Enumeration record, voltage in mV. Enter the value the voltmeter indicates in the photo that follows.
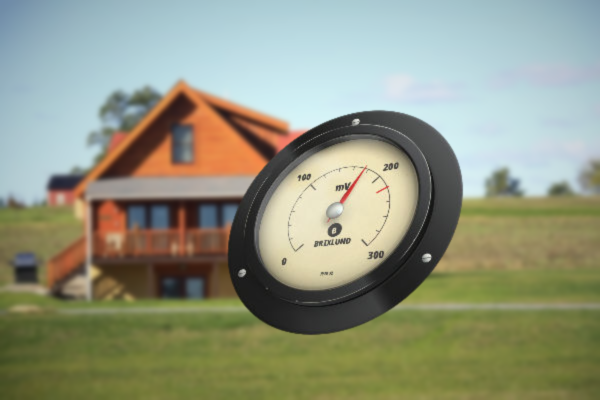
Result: 180 mV
